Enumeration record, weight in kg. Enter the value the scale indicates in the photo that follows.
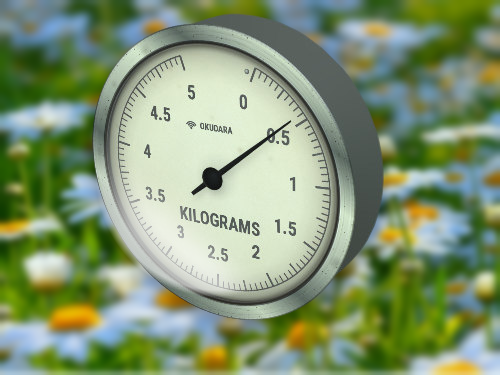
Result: 0.45 kg
